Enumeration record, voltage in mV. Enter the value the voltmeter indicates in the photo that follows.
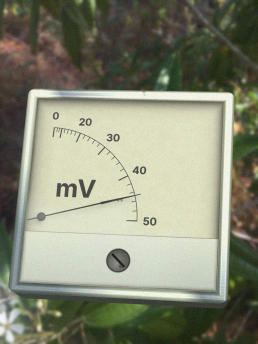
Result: 45 mV
